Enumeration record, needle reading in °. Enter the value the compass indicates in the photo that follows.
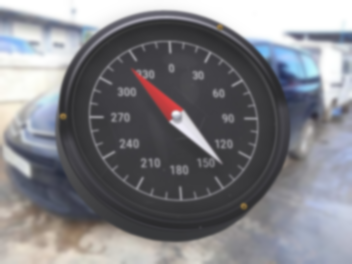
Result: 320 °
